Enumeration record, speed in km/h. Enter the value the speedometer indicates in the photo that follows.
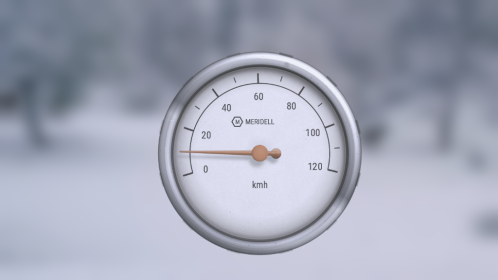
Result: 10 km/h
